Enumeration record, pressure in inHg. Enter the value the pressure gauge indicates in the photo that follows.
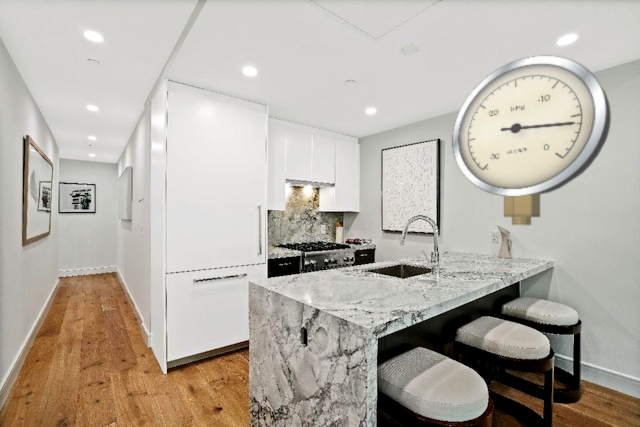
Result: -4 inHg
